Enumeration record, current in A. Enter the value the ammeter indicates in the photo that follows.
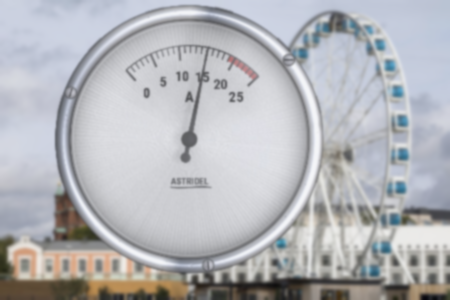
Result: 15 A
